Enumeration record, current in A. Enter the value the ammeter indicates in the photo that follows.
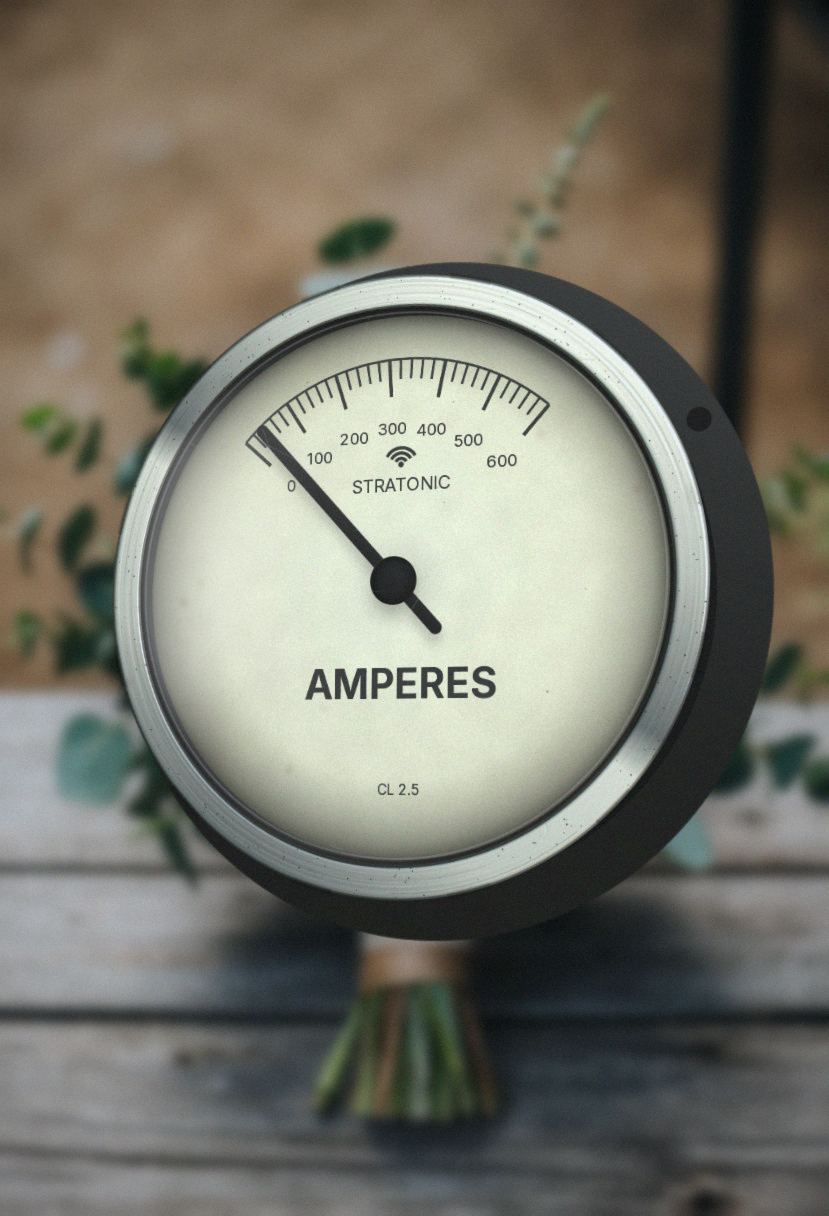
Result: 40 A
